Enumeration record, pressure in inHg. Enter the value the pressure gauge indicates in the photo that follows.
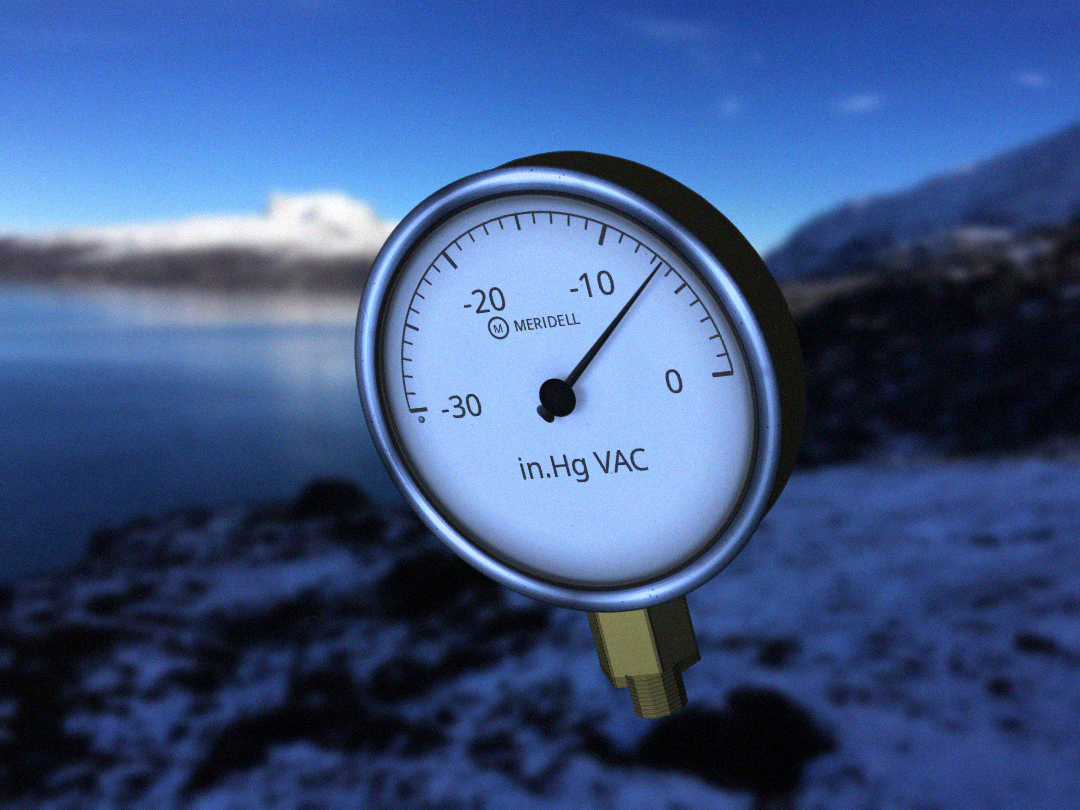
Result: -6.5 inHg
